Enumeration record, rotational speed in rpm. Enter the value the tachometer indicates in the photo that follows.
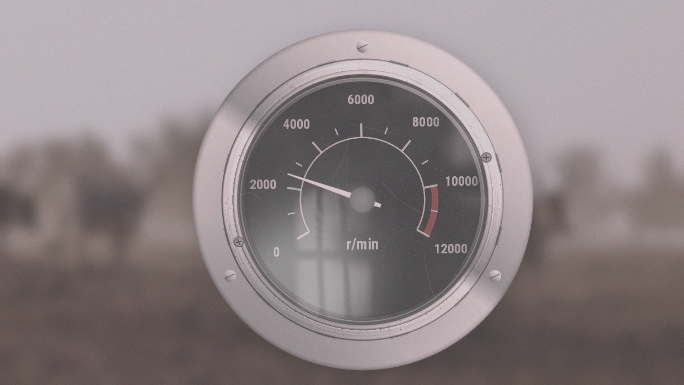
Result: 2500 rpm
